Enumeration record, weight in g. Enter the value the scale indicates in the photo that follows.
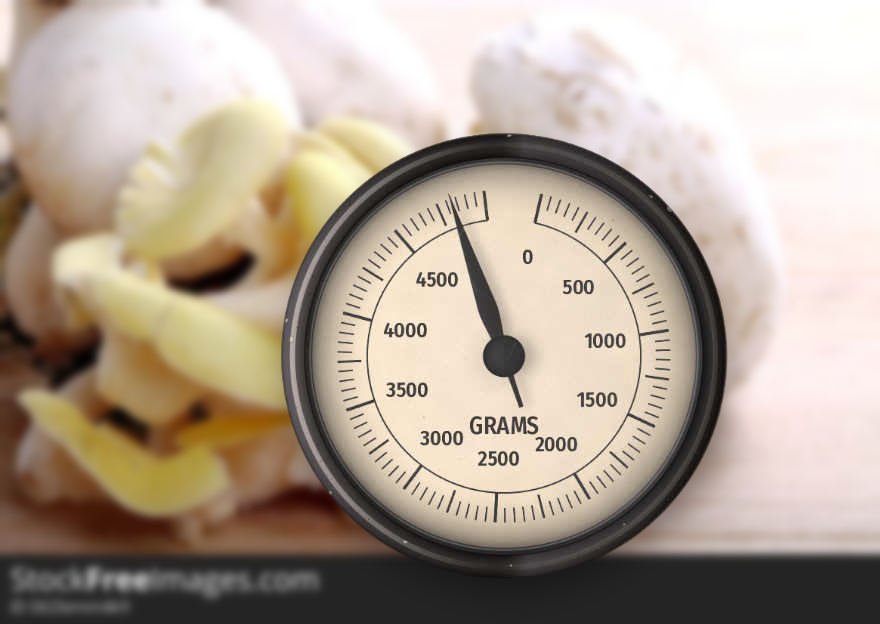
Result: 4825 g
